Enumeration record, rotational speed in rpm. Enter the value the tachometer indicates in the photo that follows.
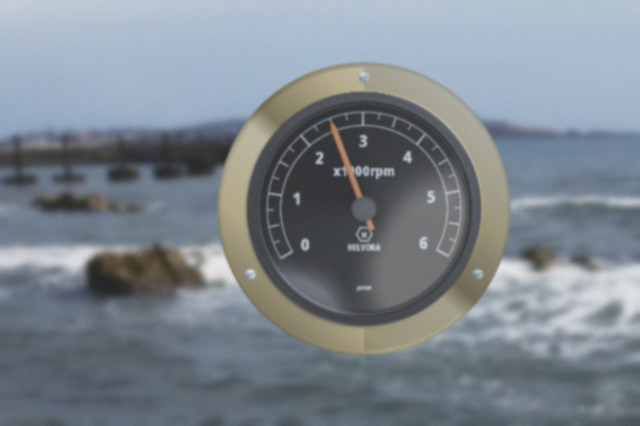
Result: 2500 rpm
